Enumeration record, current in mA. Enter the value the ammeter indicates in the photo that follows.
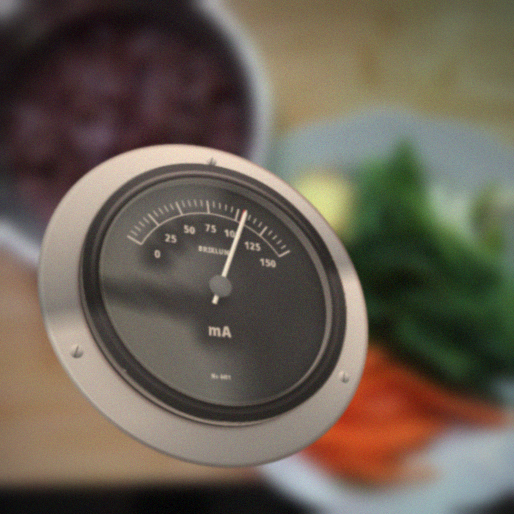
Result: 105 mA
